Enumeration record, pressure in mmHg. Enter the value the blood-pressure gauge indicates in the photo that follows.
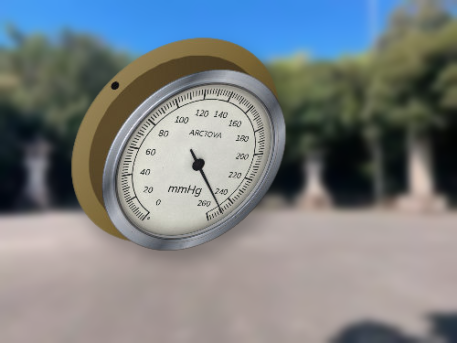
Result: 250 mmHg
